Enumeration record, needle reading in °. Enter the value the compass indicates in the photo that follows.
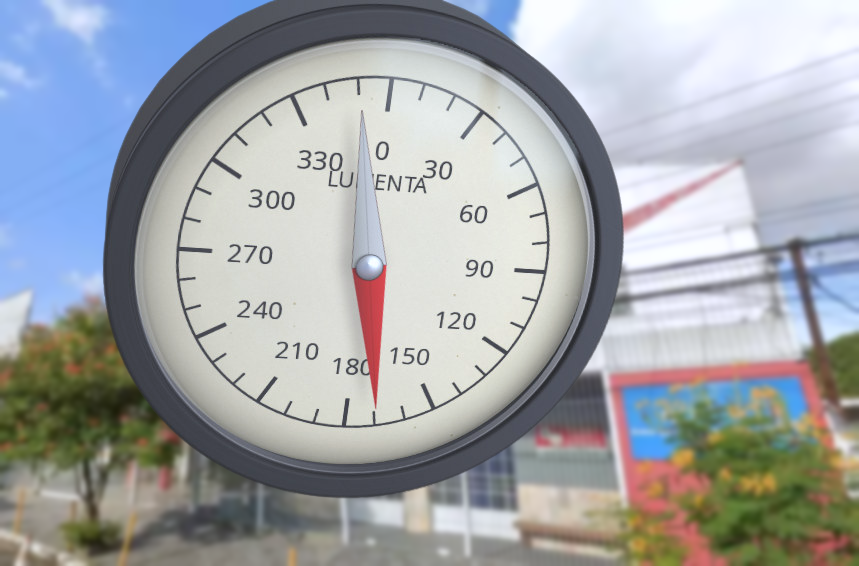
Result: 170 °
